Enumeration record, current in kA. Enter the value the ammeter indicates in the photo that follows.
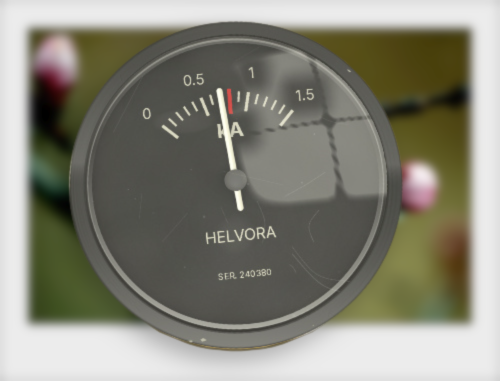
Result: 0.7 kA
